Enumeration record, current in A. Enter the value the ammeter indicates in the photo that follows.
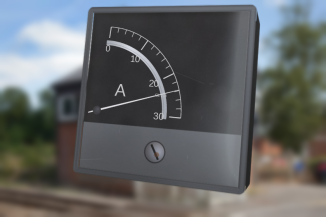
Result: 24 A
